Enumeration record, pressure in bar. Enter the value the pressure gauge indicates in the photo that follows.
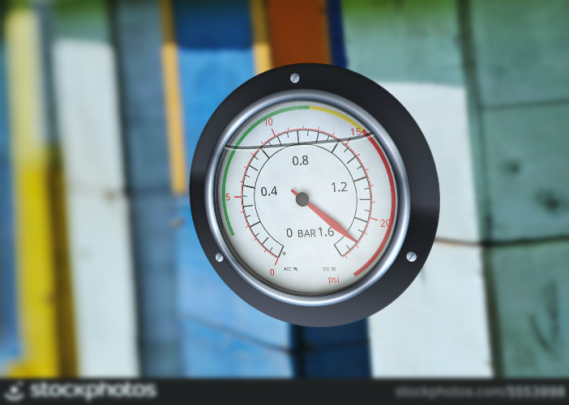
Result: 1.5 bar
